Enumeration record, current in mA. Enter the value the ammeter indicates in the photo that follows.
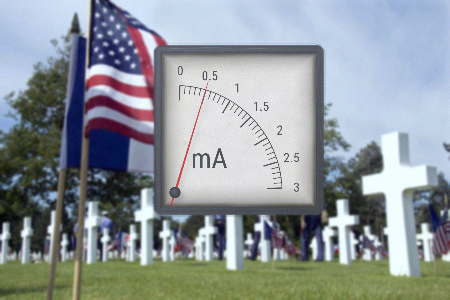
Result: 0.5 mA
